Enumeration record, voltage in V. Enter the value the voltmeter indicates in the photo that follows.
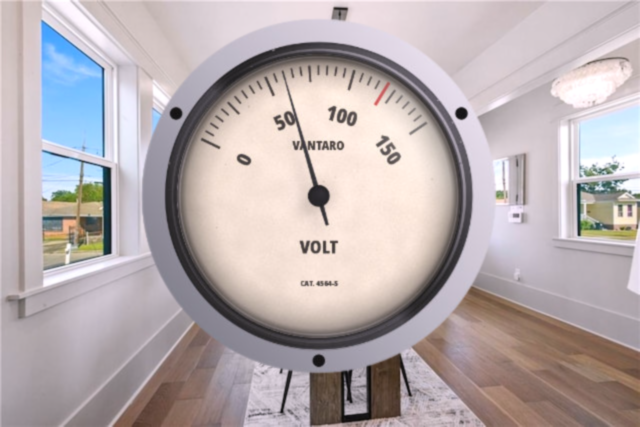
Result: 60 V
